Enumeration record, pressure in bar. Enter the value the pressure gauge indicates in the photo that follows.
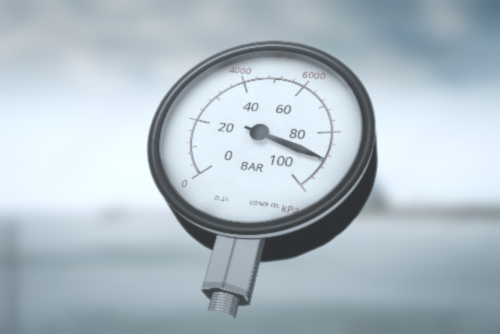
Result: 90 bar
